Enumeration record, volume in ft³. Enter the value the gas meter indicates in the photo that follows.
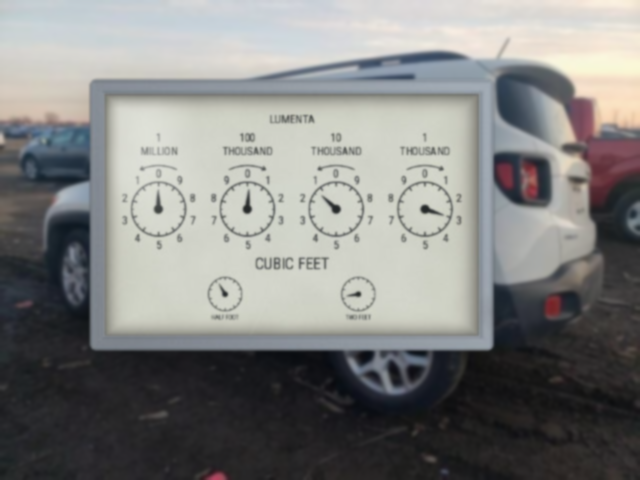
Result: 1300 ft³
